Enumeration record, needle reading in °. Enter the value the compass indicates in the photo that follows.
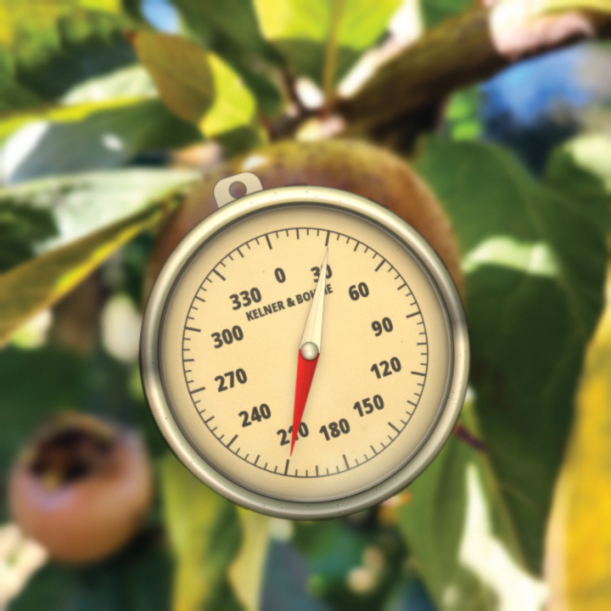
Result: 210 °
